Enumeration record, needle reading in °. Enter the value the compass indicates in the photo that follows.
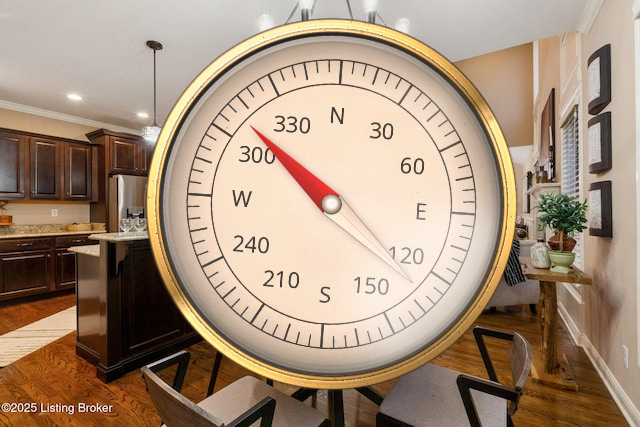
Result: 310 °
